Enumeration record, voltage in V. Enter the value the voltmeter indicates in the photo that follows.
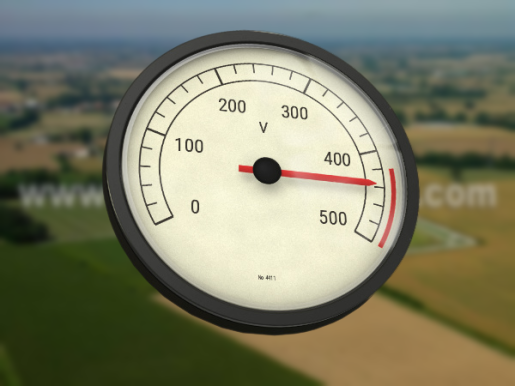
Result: 440 V
